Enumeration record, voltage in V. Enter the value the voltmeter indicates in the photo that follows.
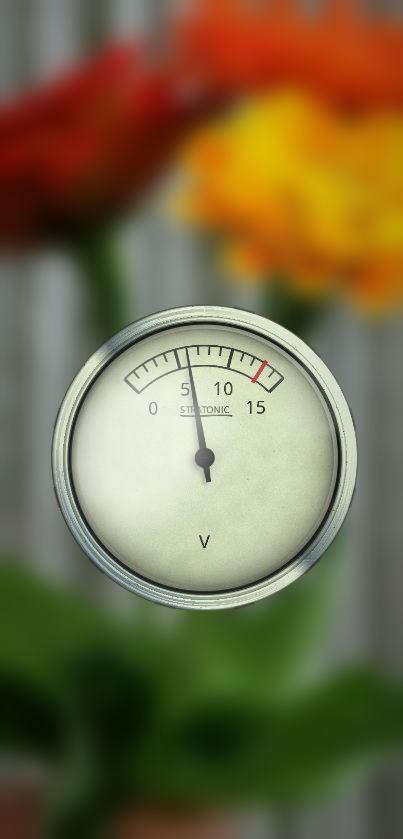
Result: 6 V
